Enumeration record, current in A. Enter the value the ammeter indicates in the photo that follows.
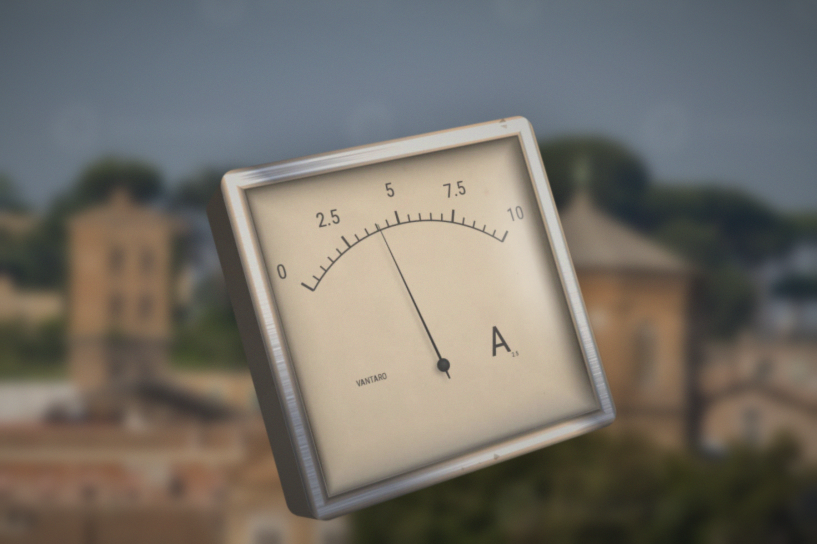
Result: 4 A
